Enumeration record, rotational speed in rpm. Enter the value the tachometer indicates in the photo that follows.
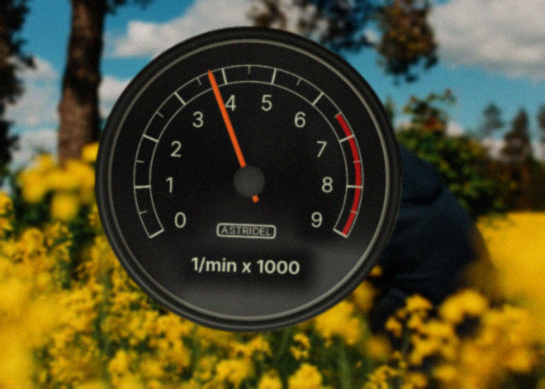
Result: 3750 rpm
